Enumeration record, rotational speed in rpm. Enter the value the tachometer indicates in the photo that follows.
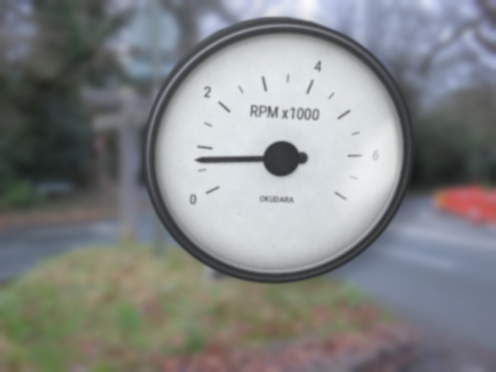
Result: 750 rpm
